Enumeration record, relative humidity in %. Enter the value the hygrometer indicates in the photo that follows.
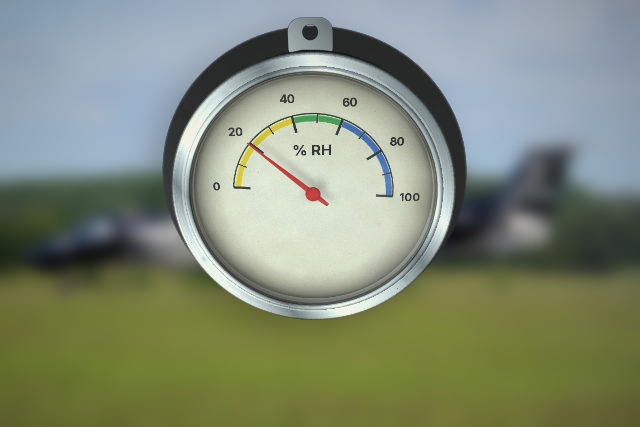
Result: 20 %
